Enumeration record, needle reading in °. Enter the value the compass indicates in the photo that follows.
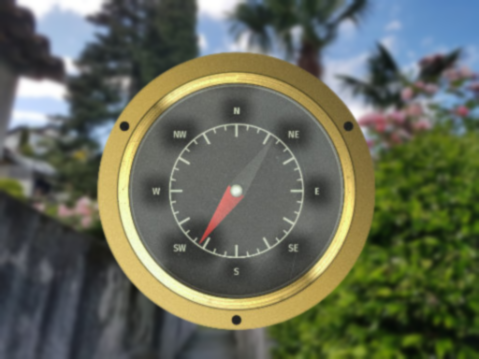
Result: 215 °
